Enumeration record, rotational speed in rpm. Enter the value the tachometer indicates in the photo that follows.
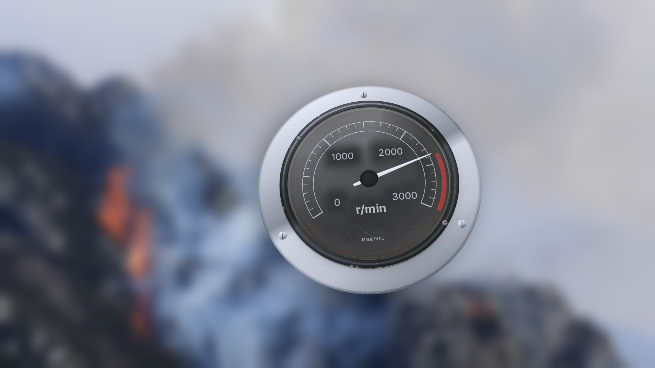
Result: 2400 rpm
